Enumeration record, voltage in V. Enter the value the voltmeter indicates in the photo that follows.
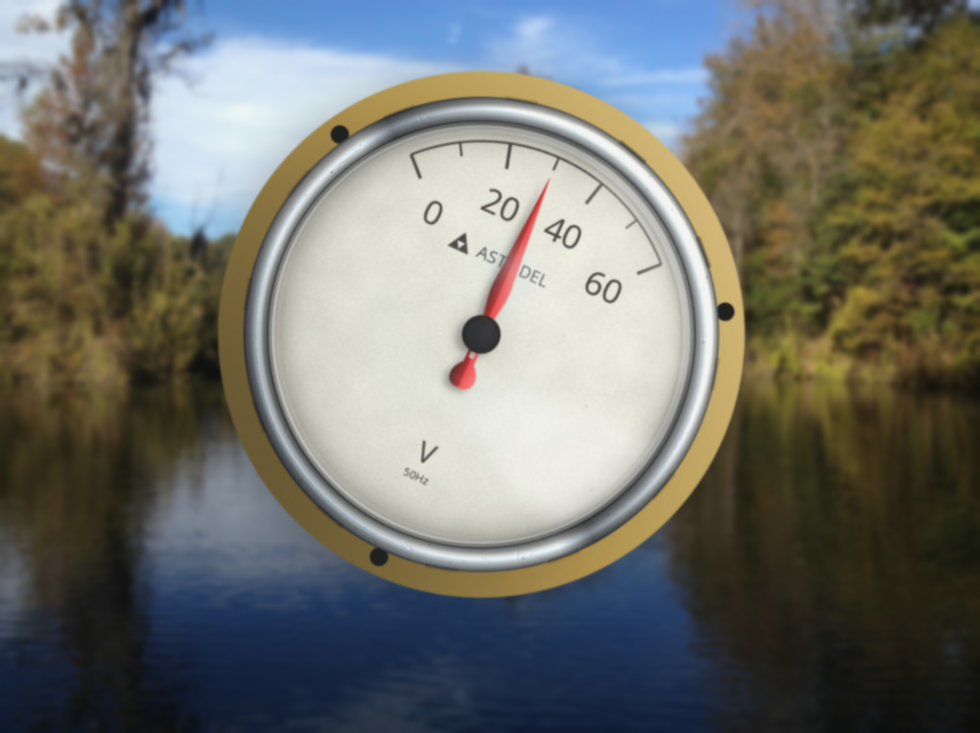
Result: 30 V
